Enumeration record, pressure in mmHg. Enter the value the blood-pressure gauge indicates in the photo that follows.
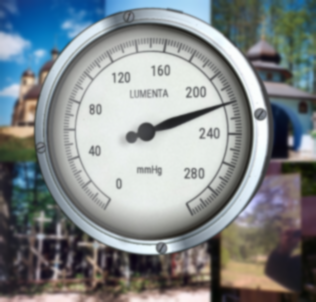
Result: 220 mmHg
